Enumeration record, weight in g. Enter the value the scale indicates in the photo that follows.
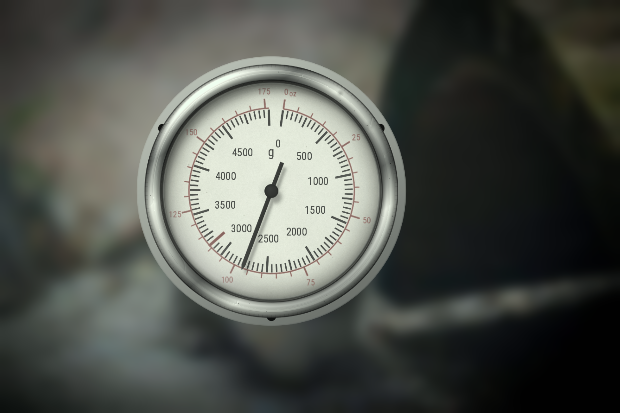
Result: 2750 g
